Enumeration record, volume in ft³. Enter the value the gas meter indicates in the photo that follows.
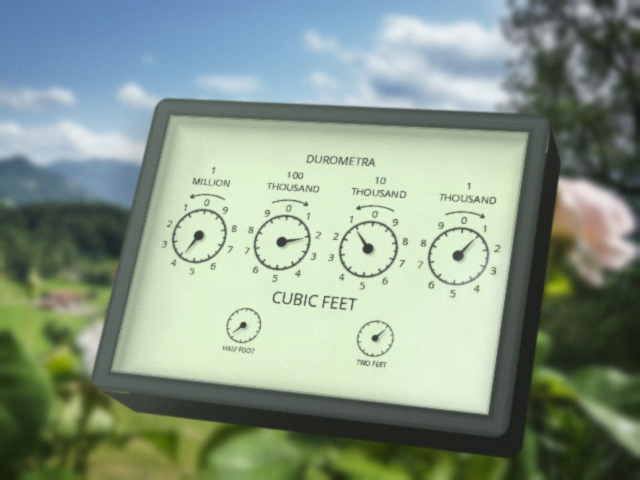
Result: 421100 ft³
